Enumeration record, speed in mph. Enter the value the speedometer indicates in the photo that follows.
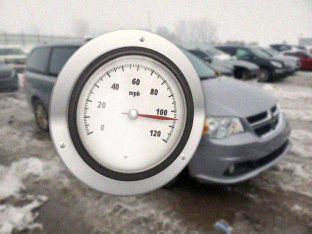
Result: 105 mph
